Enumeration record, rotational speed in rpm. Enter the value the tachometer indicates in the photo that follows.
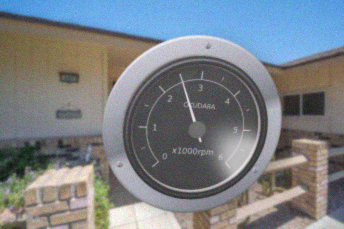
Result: 2500 rpm
